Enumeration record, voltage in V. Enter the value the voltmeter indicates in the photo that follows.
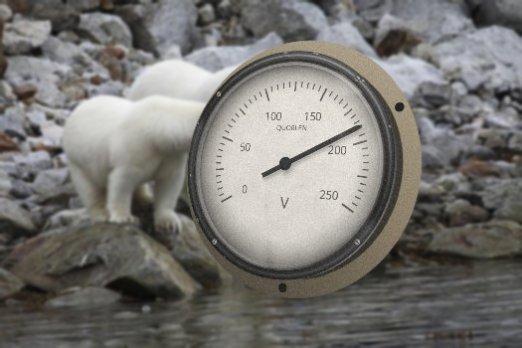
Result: 190 V
